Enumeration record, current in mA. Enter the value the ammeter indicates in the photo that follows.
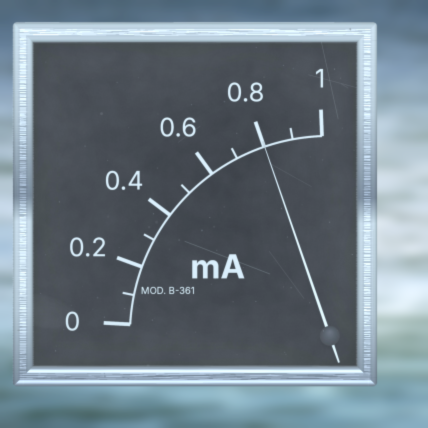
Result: 0.8 mA
